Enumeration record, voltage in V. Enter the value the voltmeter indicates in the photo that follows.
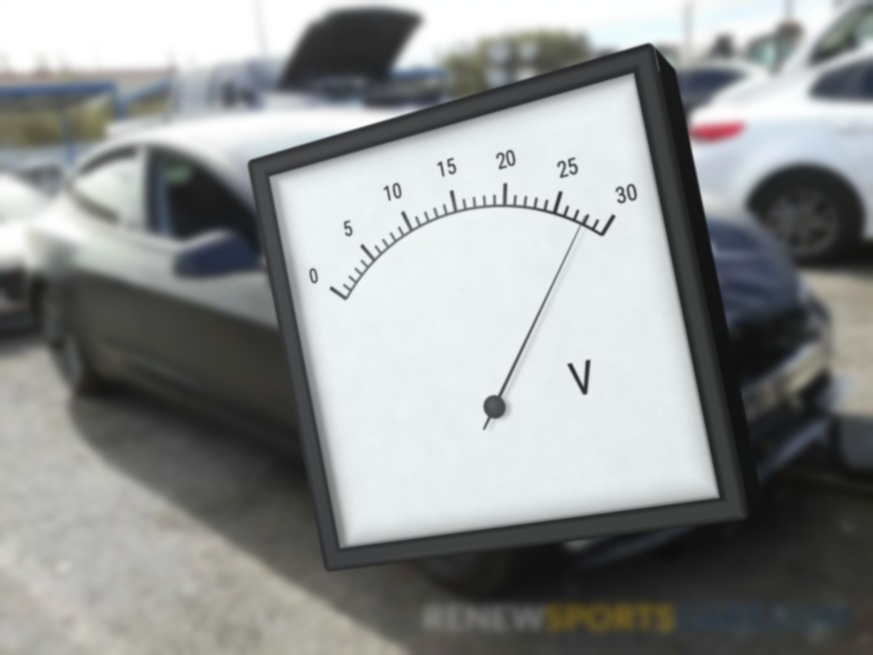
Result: 28 V
